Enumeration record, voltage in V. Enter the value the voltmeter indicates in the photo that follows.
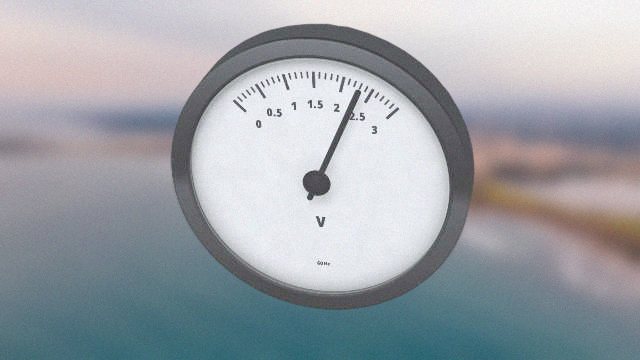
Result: 2.3 V
